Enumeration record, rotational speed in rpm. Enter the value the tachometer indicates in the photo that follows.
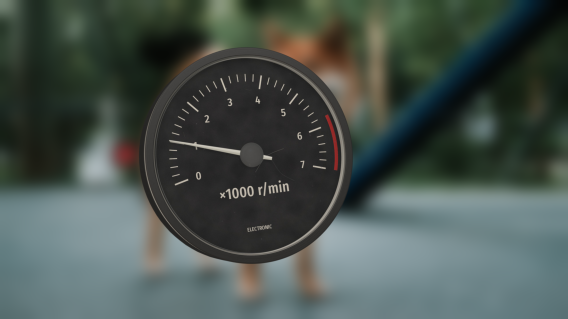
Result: 1000 rpm
